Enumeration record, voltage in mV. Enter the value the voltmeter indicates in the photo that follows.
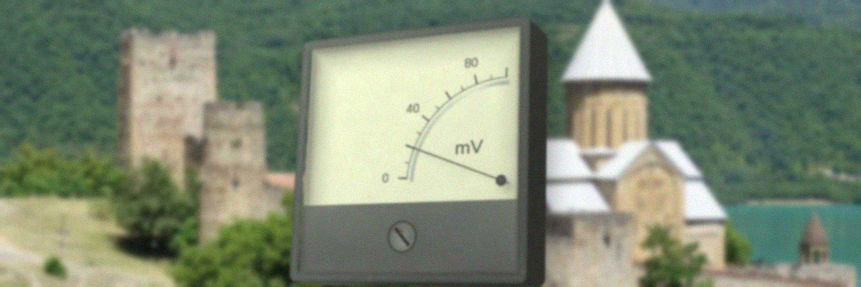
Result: 20 mV
